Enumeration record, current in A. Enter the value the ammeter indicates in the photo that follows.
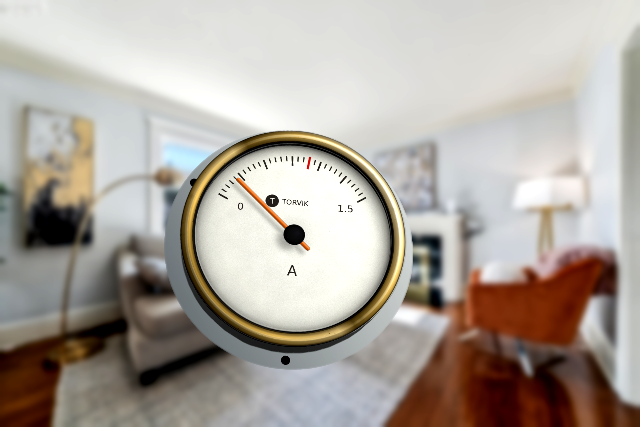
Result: 0.2 A
